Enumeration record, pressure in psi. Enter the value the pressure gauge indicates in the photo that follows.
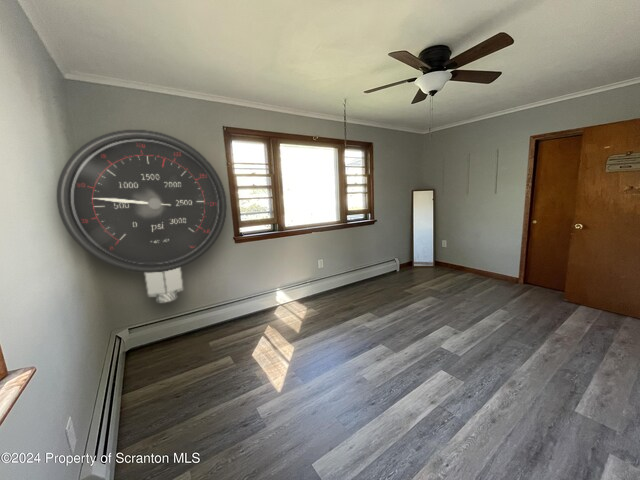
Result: 600 psi
